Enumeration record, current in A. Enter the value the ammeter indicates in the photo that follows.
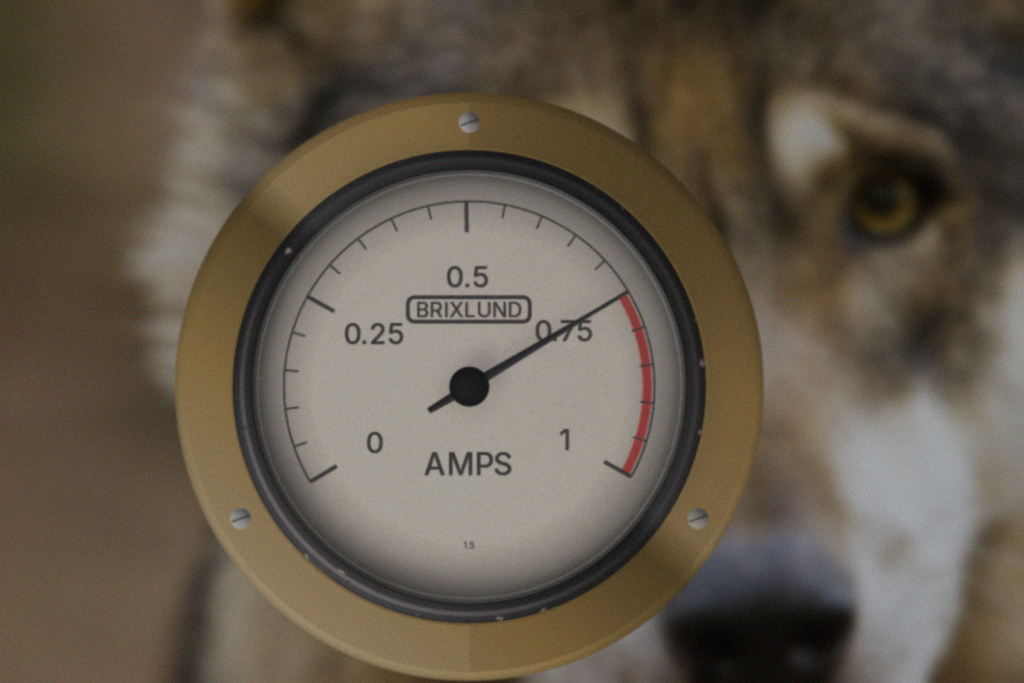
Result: 0.75 A
